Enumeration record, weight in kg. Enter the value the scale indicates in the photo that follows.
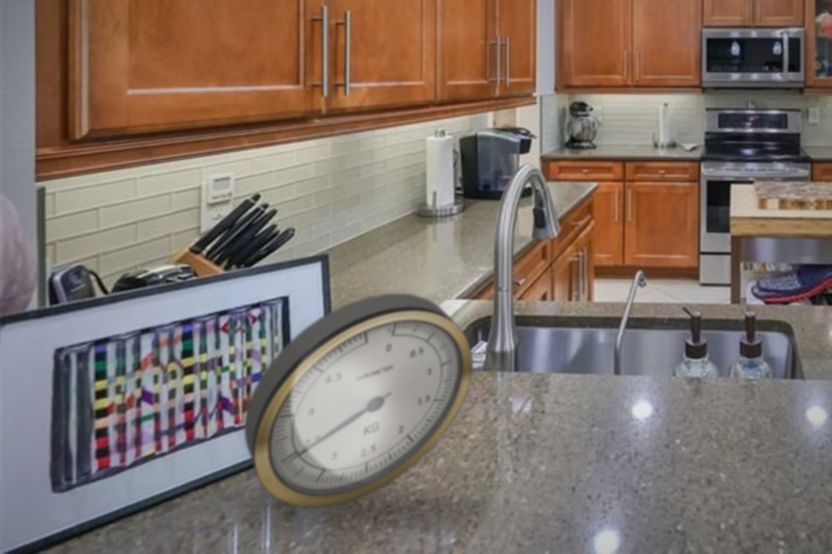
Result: 3.5 kg
